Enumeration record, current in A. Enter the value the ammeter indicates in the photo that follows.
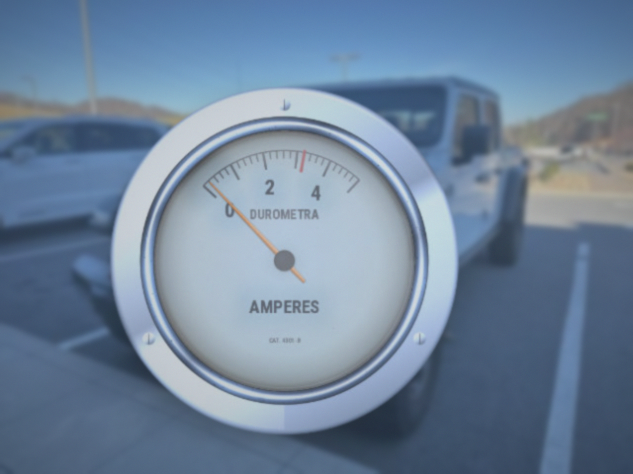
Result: 0.2 A
